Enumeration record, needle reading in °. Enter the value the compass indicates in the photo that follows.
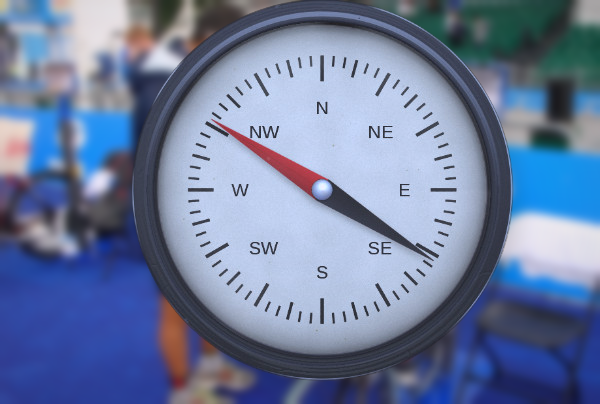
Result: 302.5 °
